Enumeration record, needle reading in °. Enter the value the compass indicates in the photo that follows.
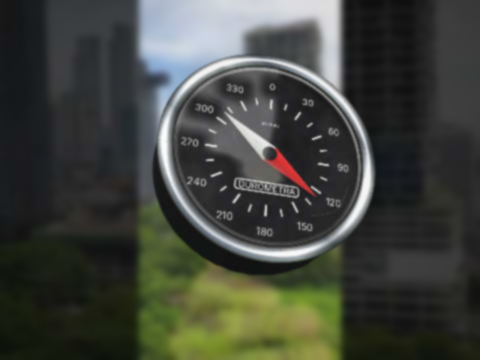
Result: 127.5 °
